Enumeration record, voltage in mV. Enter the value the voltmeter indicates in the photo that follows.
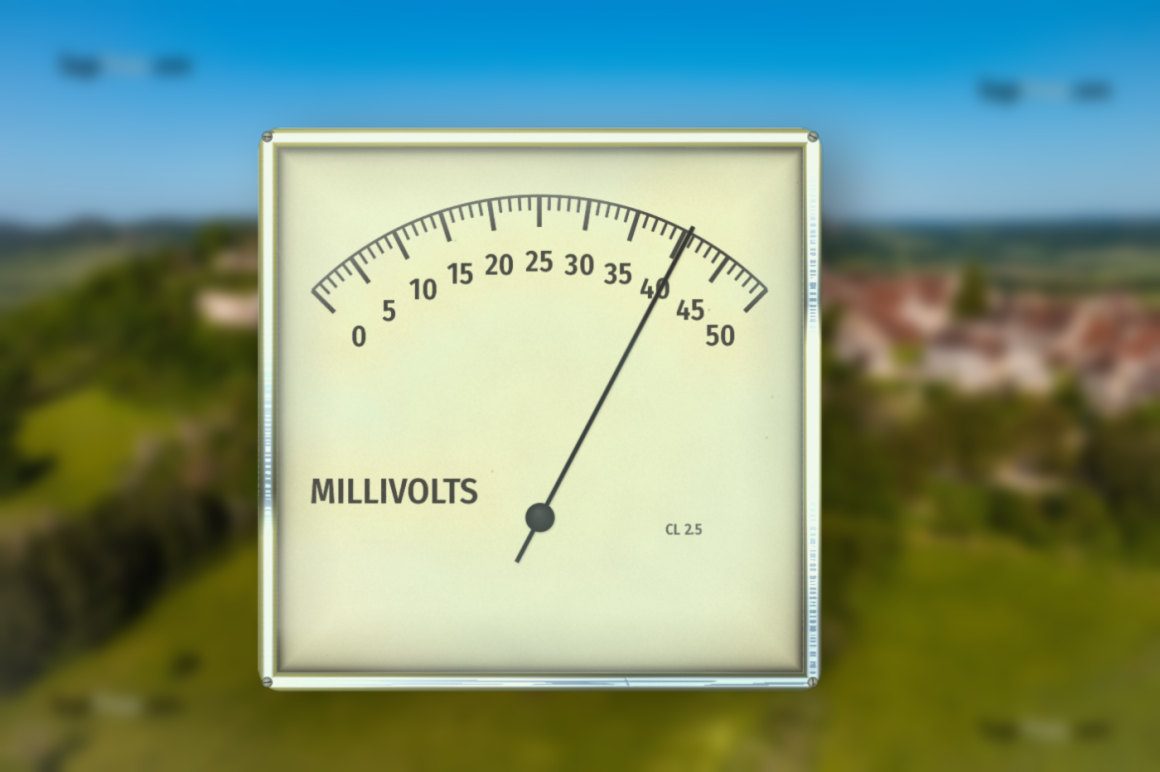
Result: 40.5 mV
